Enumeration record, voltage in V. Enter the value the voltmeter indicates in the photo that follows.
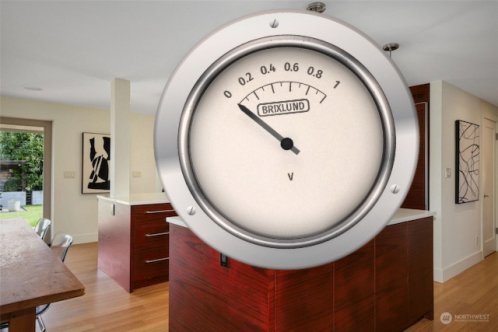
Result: 0 V
